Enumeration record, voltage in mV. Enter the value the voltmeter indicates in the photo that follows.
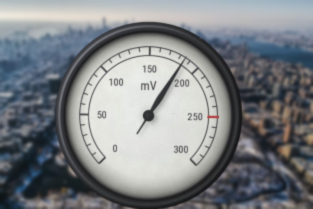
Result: 185 mV
